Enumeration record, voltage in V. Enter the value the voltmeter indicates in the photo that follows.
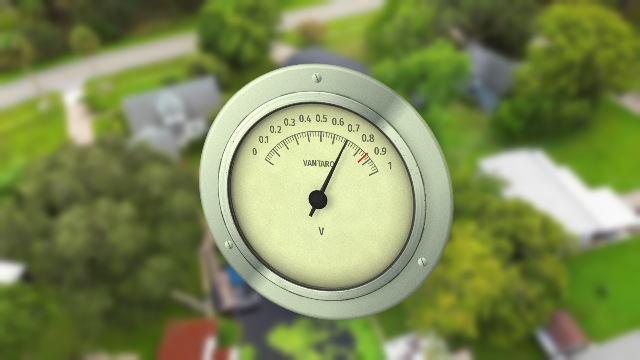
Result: 0.7 V
